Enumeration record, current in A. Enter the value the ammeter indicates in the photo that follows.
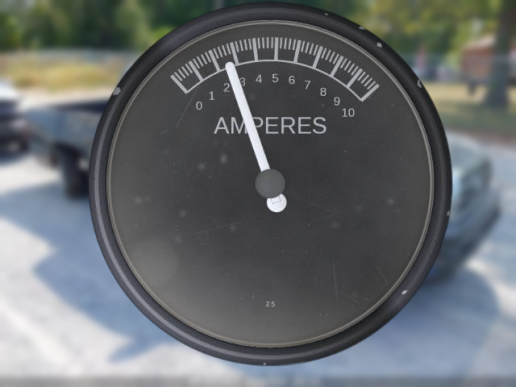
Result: 2.6 A
